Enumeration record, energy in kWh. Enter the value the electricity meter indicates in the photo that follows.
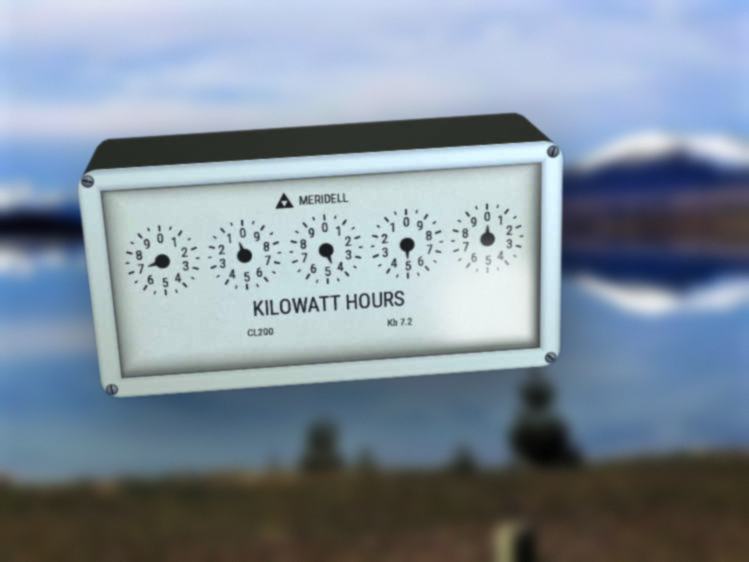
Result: 70450 kWh
